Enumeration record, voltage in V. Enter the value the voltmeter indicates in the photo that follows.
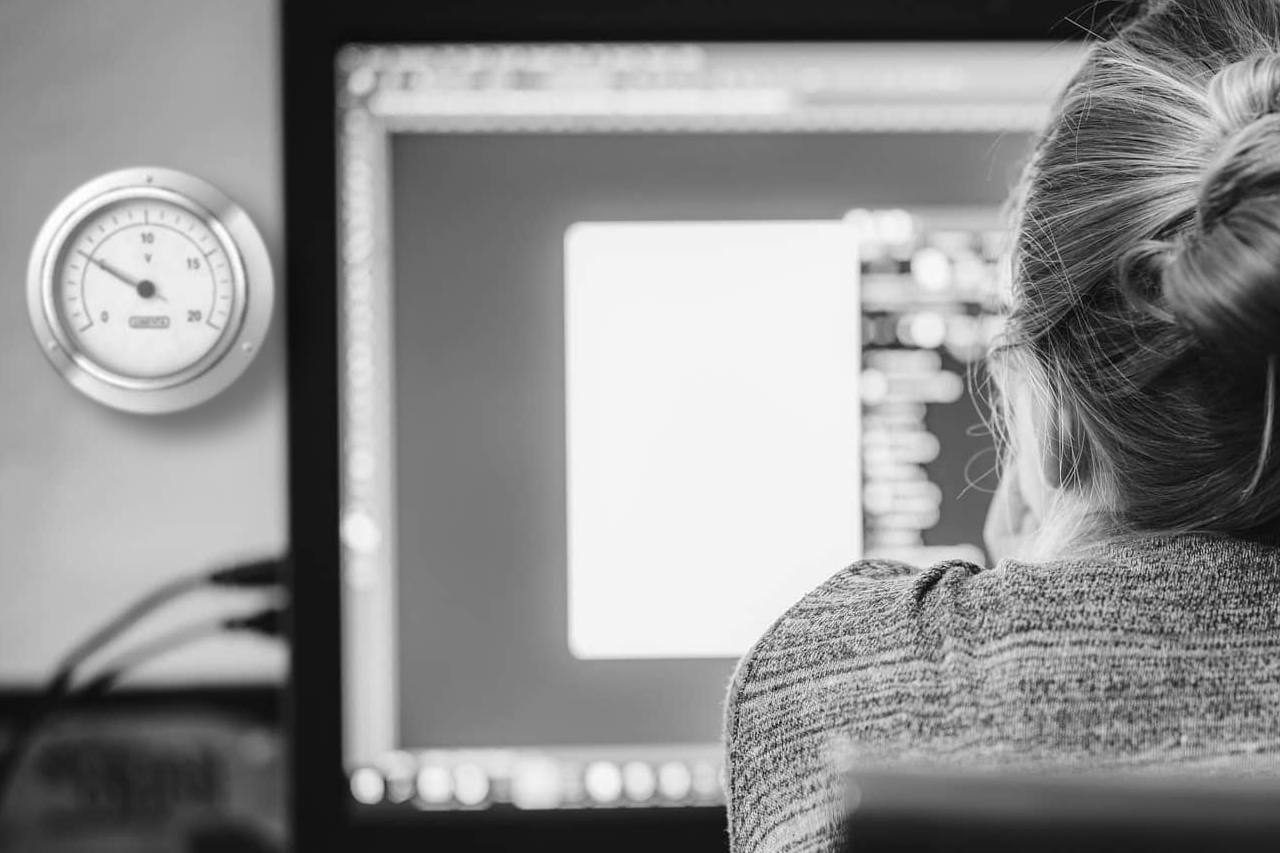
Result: 5 V
